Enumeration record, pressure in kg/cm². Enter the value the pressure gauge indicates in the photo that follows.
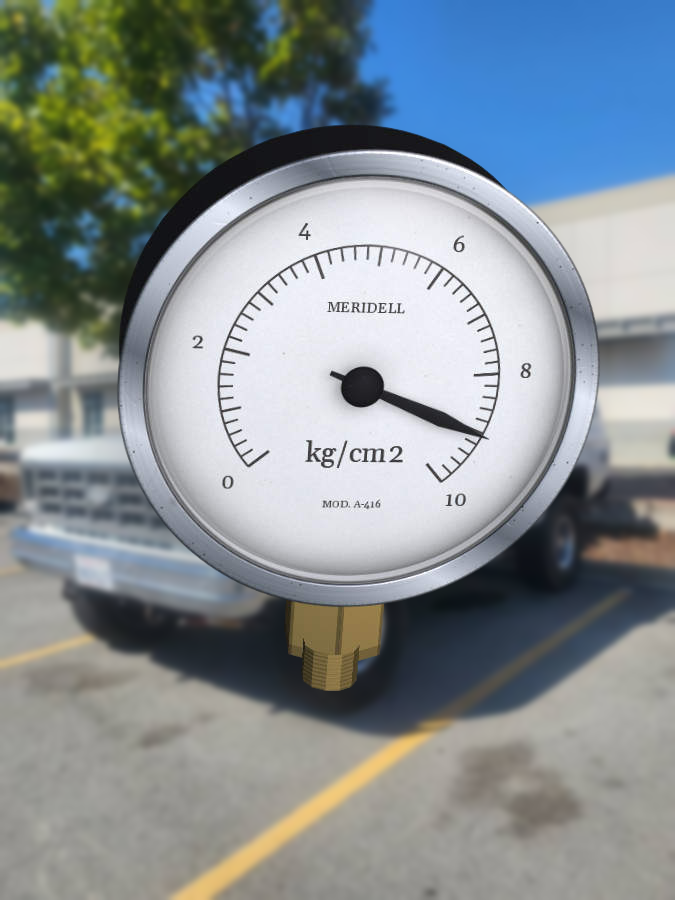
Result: 9 kg/cm²
